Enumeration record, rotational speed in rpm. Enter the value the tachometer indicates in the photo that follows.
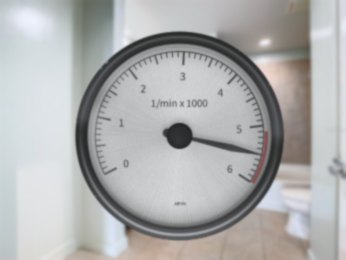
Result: 5500 rpm
